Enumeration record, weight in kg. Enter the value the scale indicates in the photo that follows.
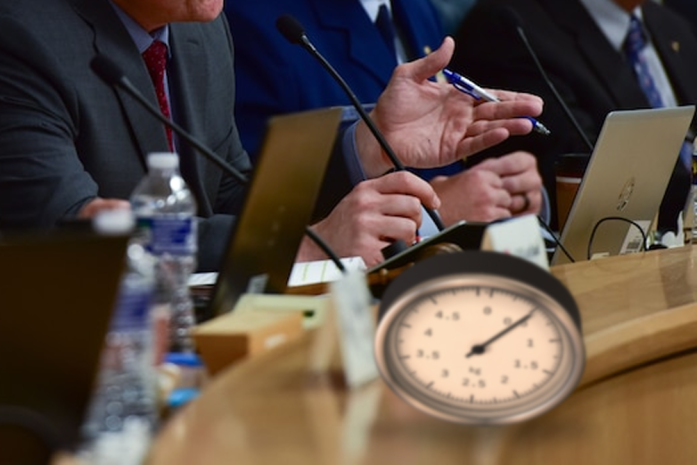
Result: 0.5 kg
